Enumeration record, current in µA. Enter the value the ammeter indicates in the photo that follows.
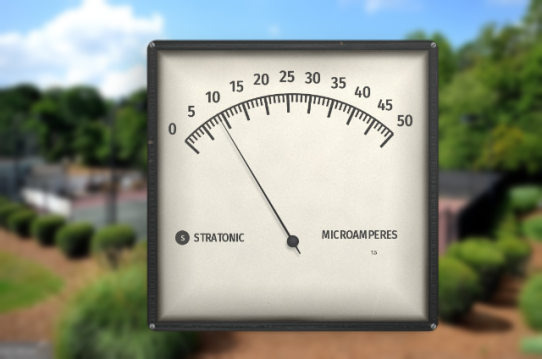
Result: 9 µA
